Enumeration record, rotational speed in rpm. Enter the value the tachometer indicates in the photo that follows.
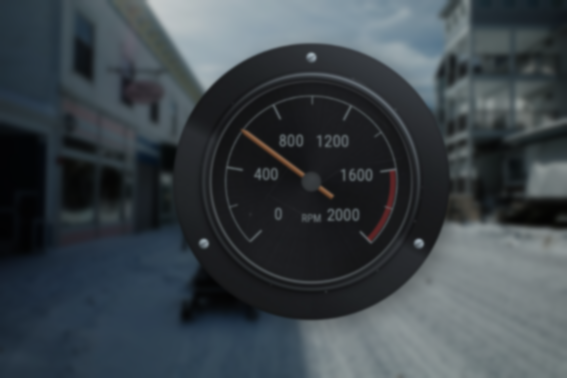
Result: 600 rpm
